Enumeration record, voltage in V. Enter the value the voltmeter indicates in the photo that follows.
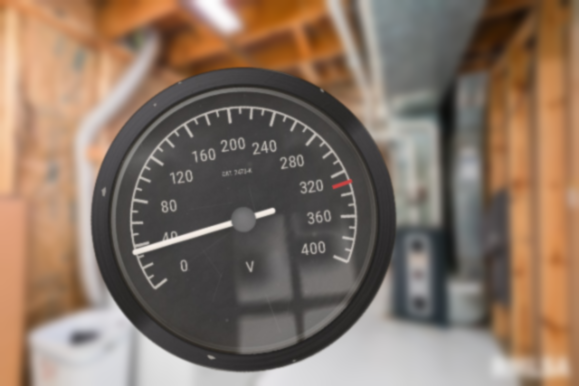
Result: 35 V
